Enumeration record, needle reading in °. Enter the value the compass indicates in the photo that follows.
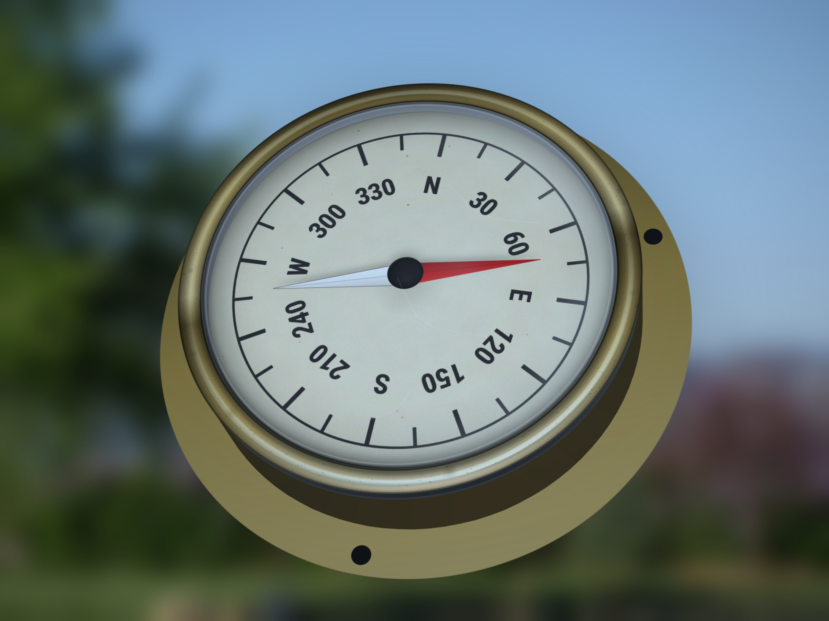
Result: 75 °
